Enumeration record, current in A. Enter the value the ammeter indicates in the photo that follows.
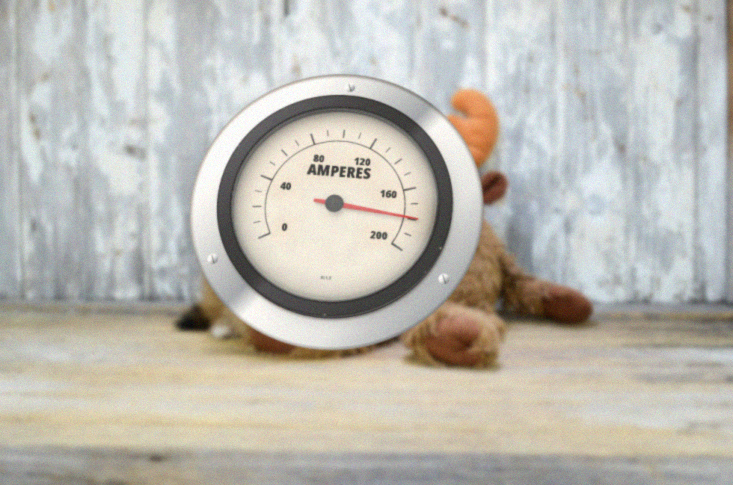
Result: 180 A
